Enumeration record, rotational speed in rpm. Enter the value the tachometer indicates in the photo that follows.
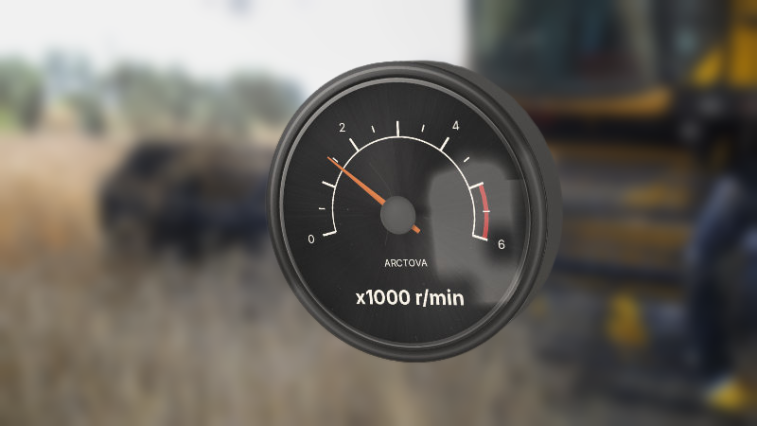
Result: 1500 rpm
